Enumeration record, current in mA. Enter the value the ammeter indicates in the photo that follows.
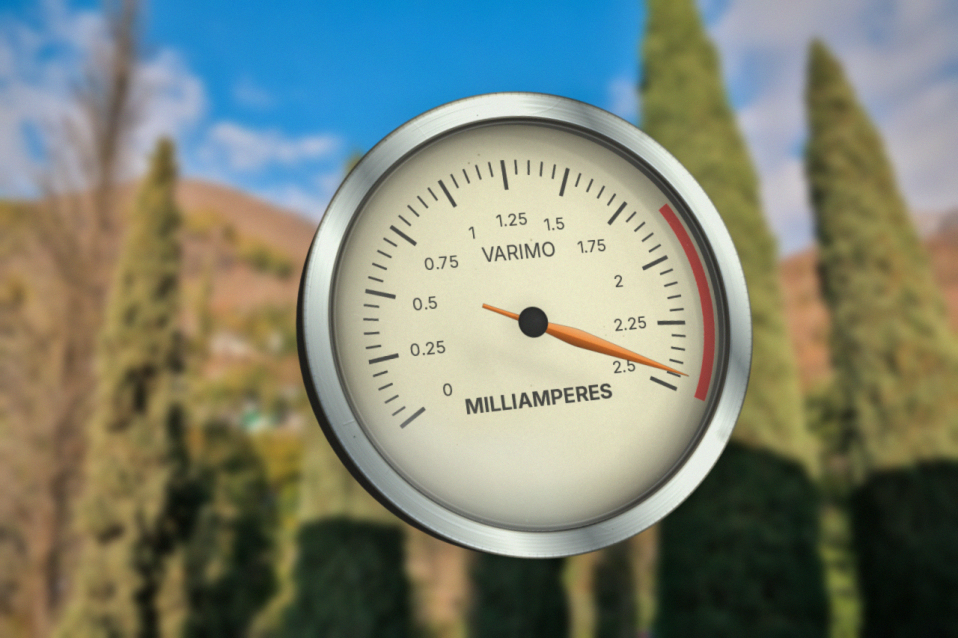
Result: 2.45 mA
